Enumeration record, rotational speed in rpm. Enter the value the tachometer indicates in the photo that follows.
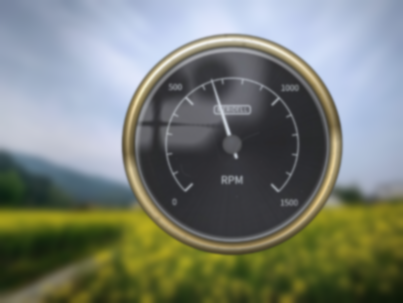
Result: 650 rpm
